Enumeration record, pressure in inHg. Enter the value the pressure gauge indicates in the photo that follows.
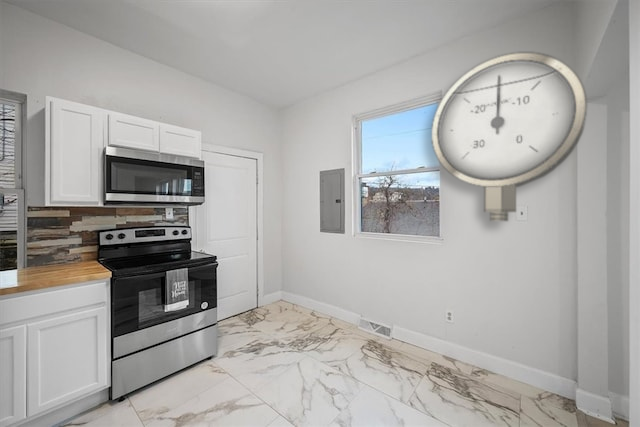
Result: -15 inHg
